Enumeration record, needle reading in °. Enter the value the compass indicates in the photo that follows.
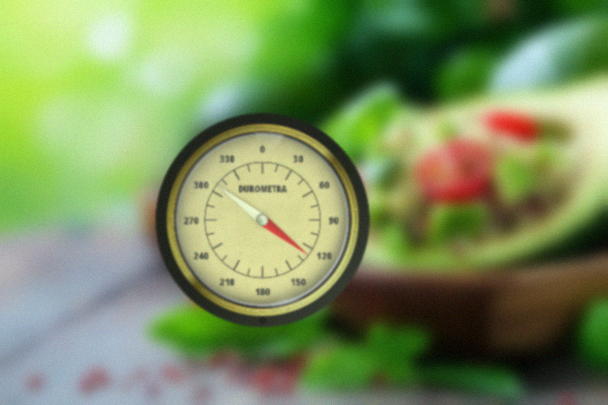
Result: 127.5 °
